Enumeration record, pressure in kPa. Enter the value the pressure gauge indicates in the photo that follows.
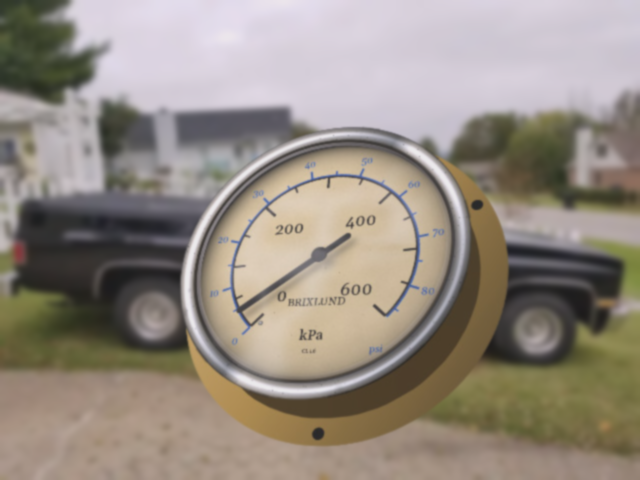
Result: 25 kPa
